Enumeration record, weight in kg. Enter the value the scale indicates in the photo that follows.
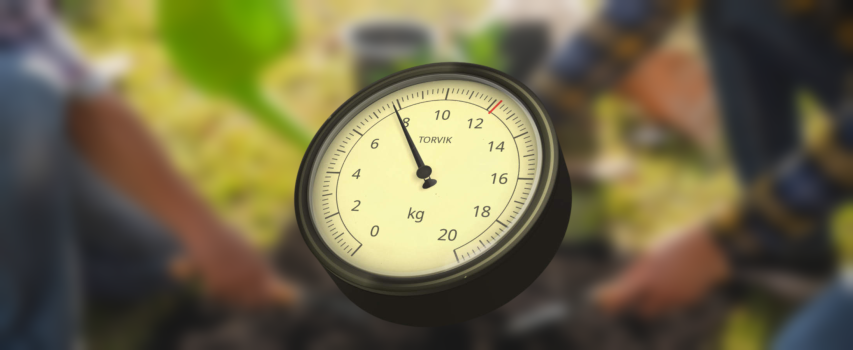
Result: 7.8 kg
